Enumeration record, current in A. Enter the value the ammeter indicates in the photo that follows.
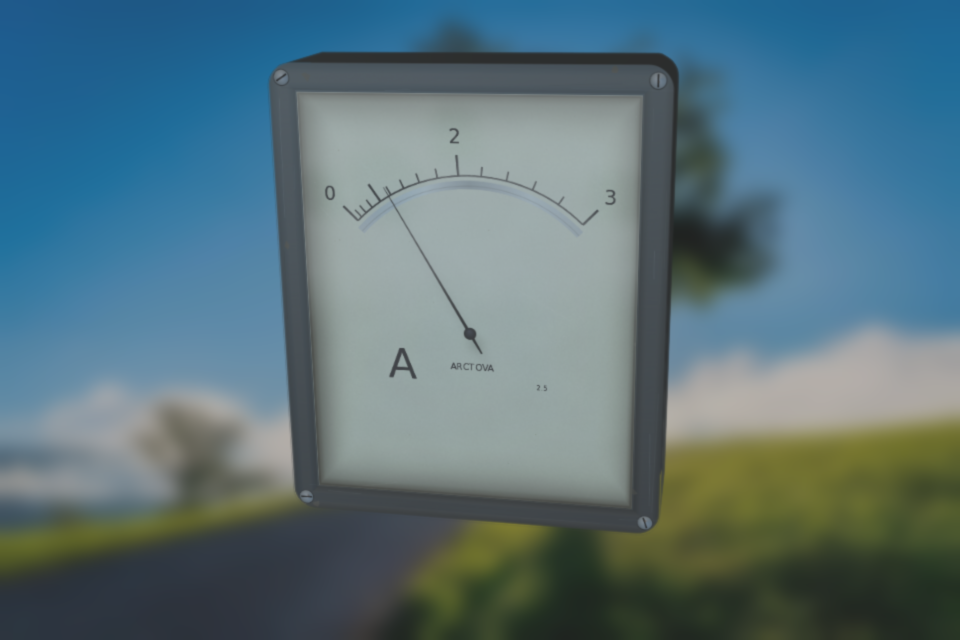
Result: 1.2 A
